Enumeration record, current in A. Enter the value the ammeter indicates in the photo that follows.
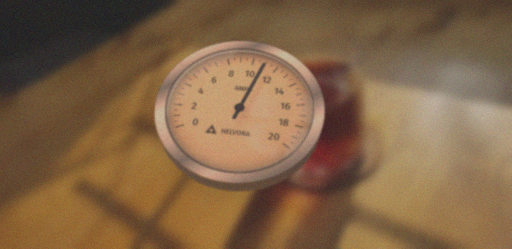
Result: 11 A
